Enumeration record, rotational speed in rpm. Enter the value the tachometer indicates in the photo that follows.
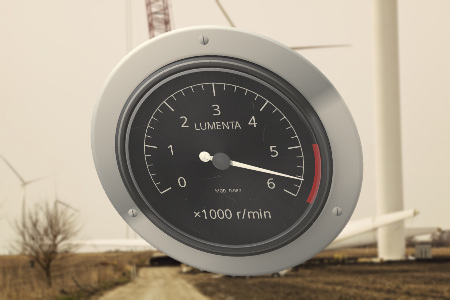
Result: 5600 rpm
